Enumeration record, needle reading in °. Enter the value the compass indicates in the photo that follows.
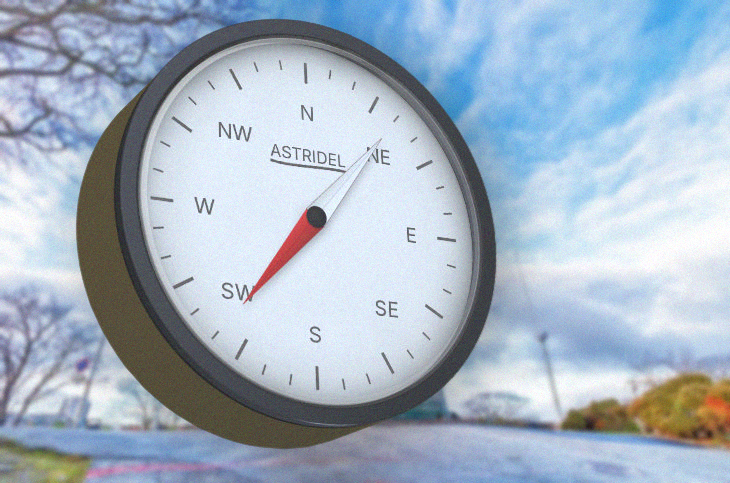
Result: 220 °
